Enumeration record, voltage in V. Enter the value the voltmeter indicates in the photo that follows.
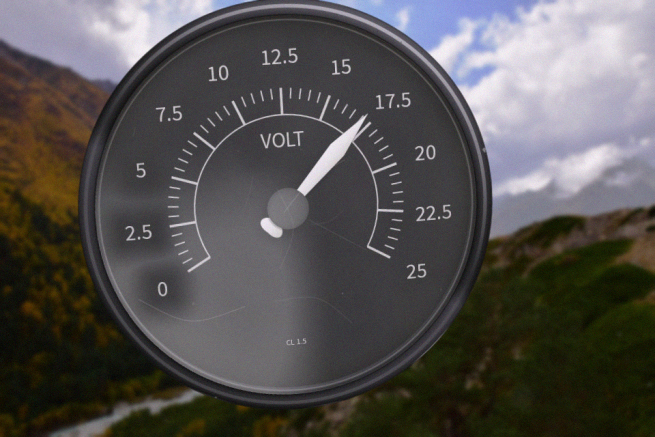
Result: 17 V
